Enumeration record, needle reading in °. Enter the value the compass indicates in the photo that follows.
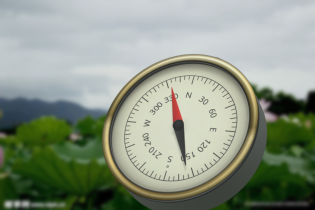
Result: 335 °
